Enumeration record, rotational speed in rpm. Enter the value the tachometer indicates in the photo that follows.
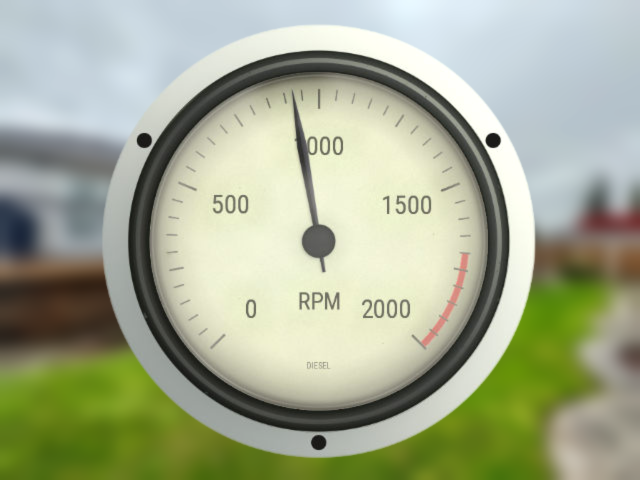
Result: 925 rpm
